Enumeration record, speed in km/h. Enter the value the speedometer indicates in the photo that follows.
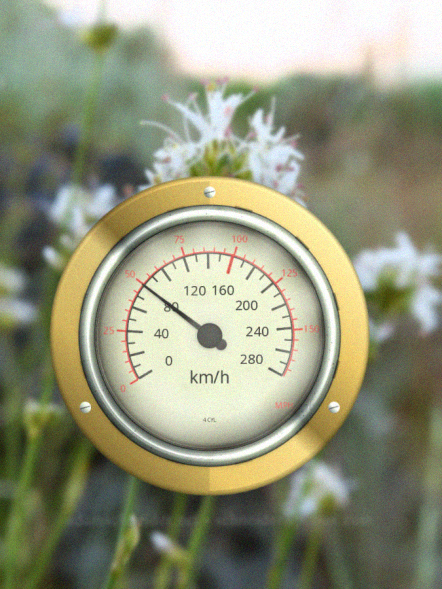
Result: 80 km/h
